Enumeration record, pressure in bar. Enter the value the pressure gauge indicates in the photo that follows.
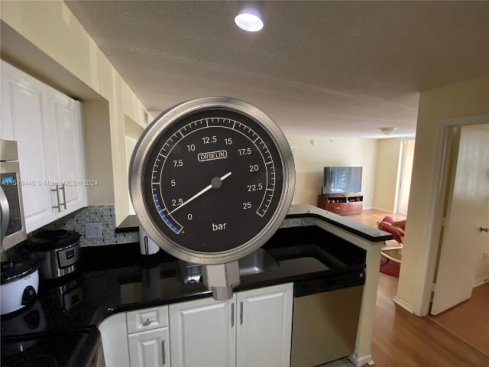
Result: 2 bar
